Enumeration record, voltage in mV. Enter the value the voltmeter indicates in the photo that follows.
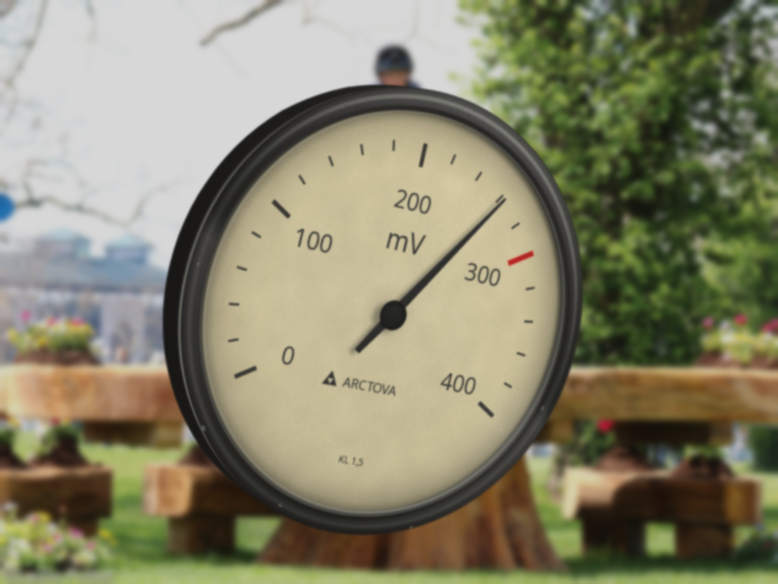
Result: 260 mV
